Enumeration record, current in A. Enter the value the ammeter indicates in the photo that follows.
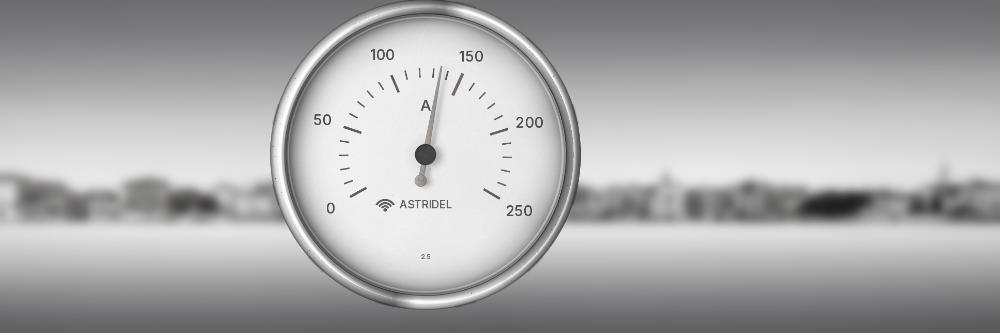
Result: 135 A
